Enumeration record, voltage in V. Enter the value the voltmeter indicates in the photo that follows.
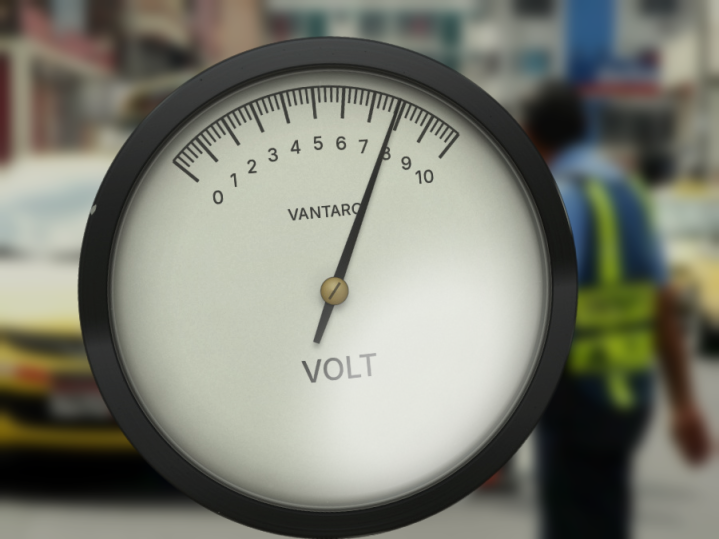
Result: 7.8 V
